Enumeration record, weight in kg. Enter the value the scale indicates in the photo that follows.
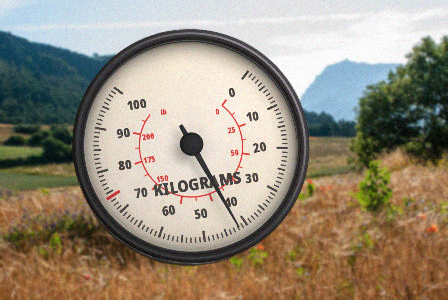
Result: 42 kg
